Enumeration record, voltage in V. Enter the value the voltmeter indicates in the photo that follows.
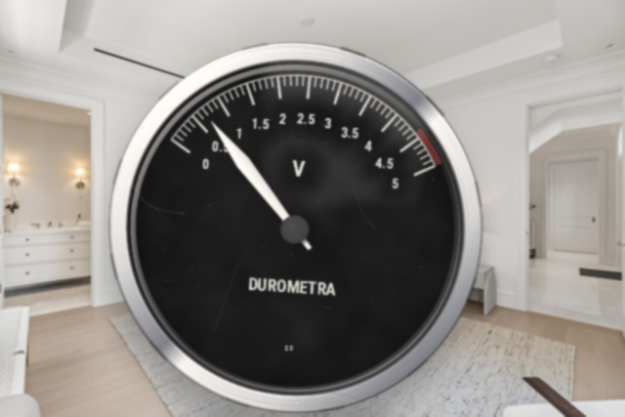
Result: 0.7 V
